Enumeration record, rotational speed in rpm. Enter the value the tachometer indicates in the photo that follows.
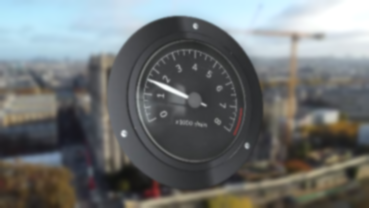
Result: 1500 rpm
